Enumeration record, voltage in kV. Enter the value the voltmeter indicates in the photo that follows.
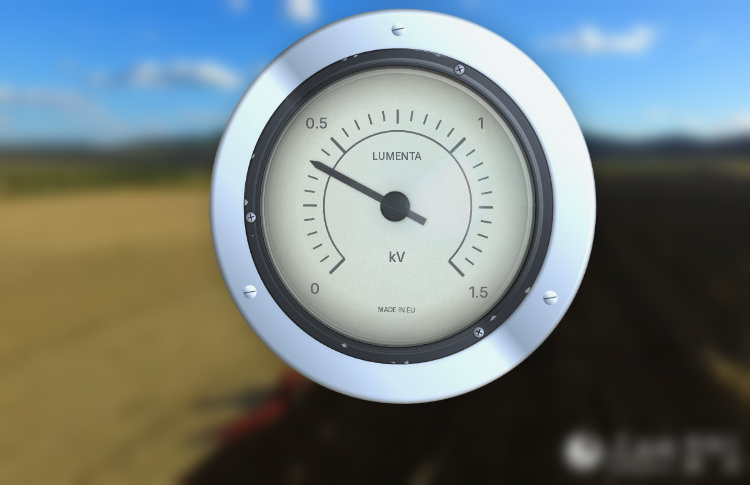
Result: 0.4 kV
